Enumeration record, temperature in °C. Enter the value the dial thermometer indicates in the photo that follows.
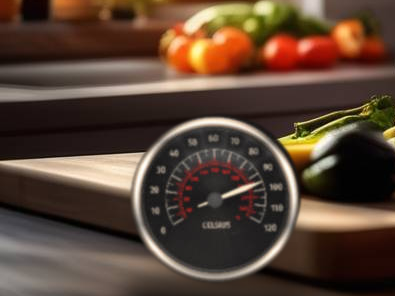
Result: 95 °C
